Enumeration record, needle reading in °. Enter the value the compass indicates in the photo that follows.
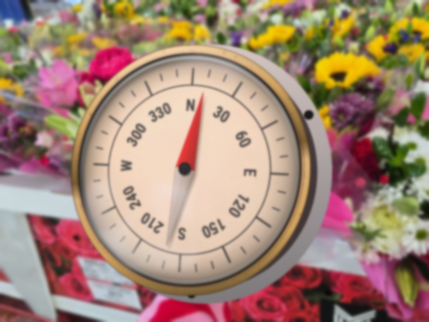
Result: 10 °
